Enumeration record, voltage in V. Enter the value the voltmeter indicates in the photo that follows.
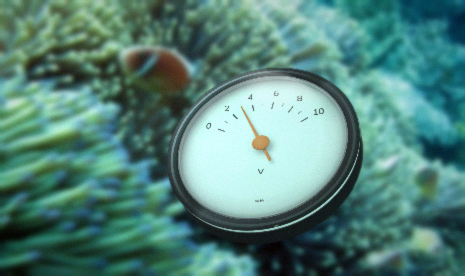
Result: 3 V
